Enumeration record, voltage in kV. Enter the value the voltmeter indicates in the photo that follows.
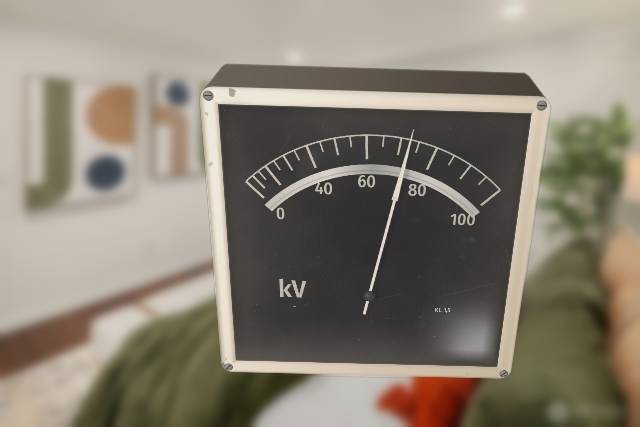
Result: 72.5 kV
